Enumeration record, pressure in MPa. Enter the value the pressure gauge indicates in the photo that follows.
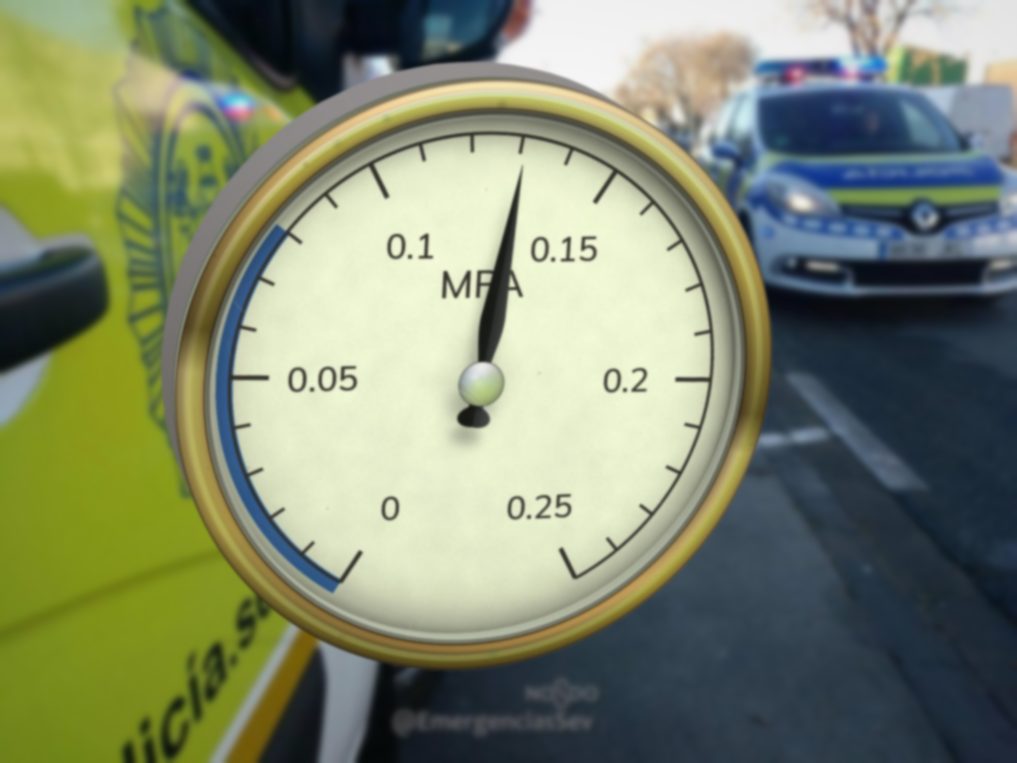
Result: 0.13 MPa
